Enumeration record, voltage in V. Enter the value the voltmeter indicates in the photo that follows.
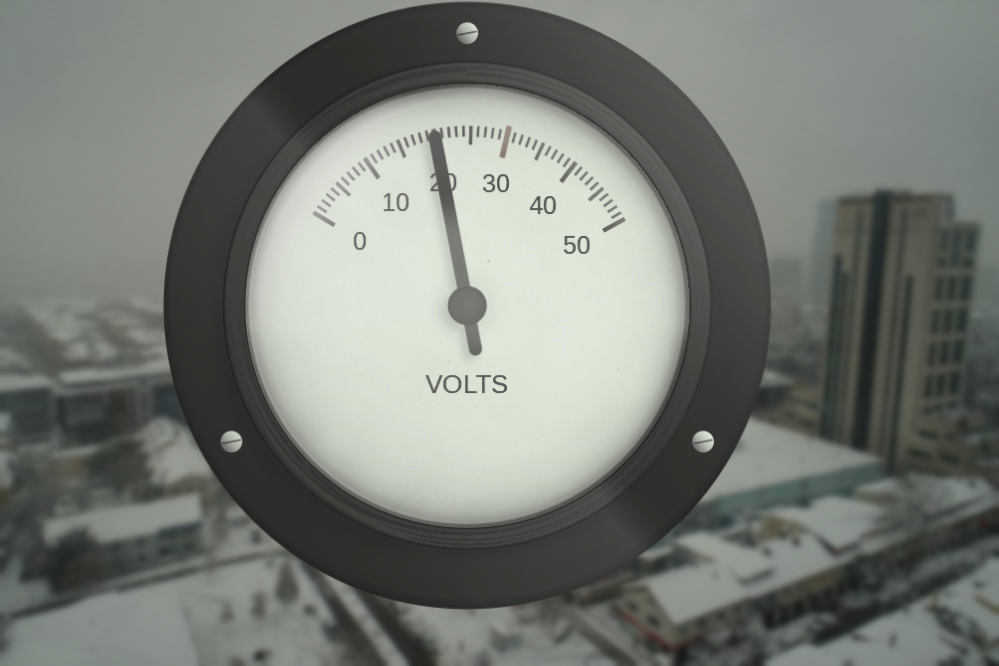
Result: 20 V
